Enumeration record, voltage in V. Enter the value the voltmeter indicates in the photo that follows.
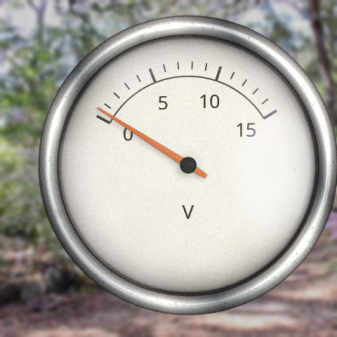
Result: 0.5 V
